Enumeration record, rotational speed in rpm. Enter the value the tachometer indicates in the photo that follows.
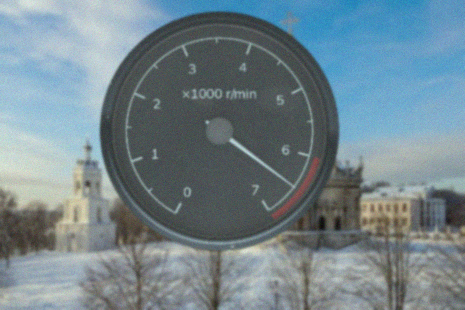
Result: 6500 rpm
